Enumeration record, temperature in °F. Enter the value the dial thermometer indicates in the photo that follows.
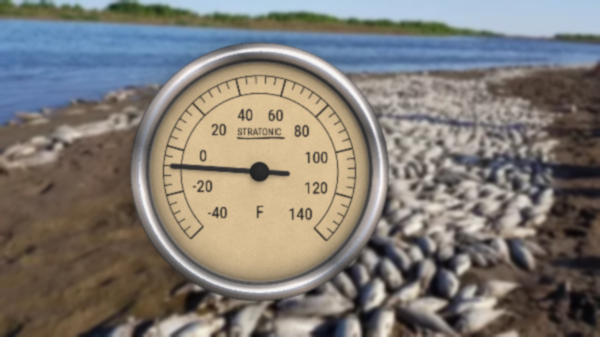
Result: -8 °F
